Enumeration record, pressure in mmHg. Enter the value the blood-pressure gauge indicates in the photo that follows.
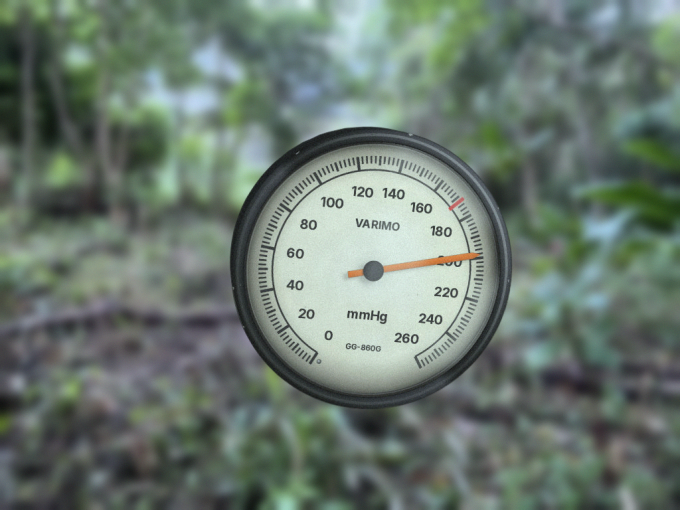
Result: 198 mmHg
